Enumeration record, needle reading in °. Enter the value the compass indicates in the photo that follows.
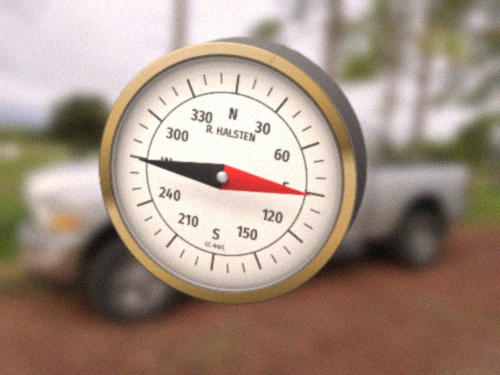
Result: 90 °
